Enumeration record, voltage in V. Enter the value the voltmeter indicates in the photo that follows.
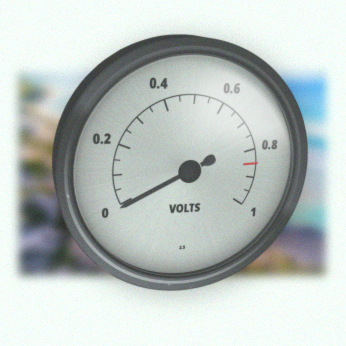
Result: 0 V
